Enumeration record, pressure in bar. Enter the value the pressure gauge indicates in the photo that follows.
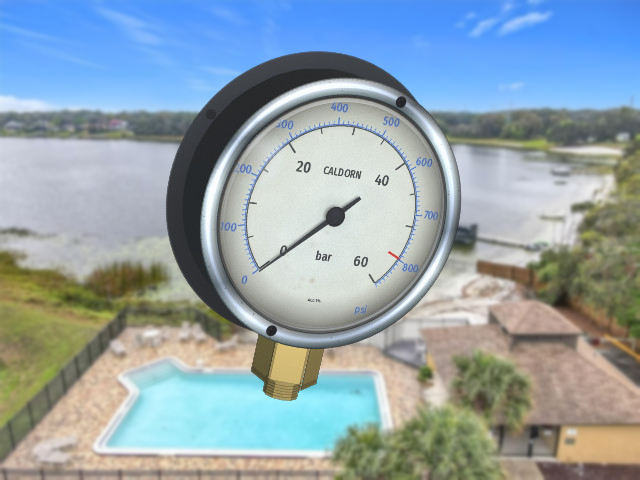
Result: 0 bar
